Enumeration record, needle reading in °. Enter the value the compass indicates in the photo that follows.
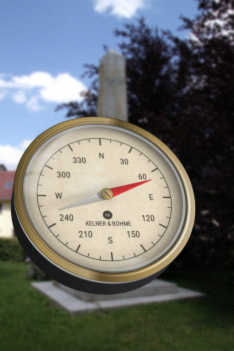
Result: 70 °
